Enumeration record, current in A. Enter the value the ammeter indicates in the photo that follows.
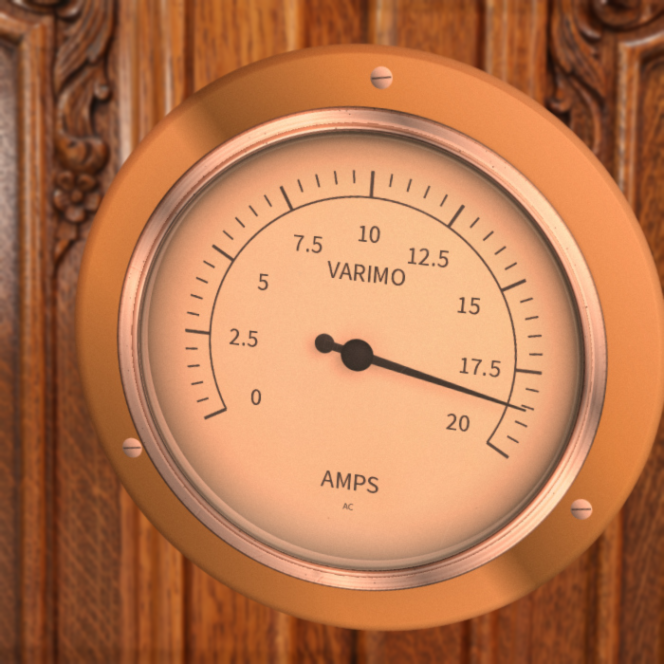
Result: 18.5 A
